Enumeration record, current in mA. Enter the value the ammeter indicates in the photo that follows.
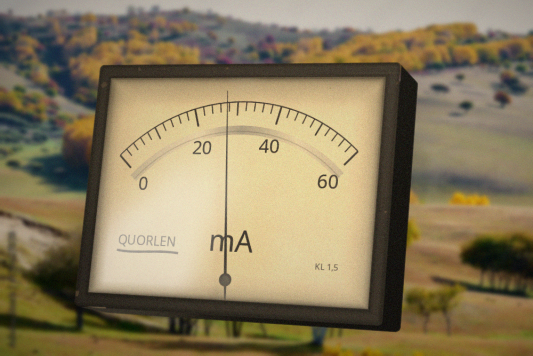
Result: 28 mA
